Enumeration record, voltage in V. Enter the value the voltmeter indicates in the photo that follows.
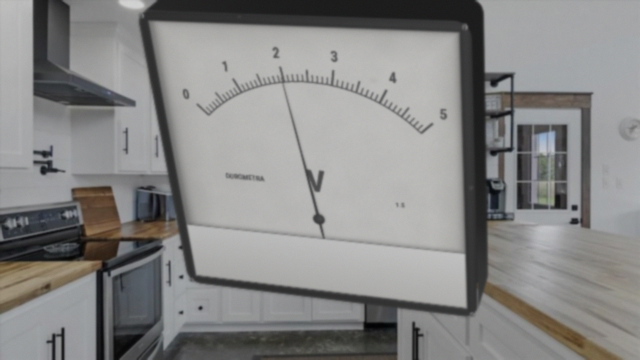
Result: 2 V
